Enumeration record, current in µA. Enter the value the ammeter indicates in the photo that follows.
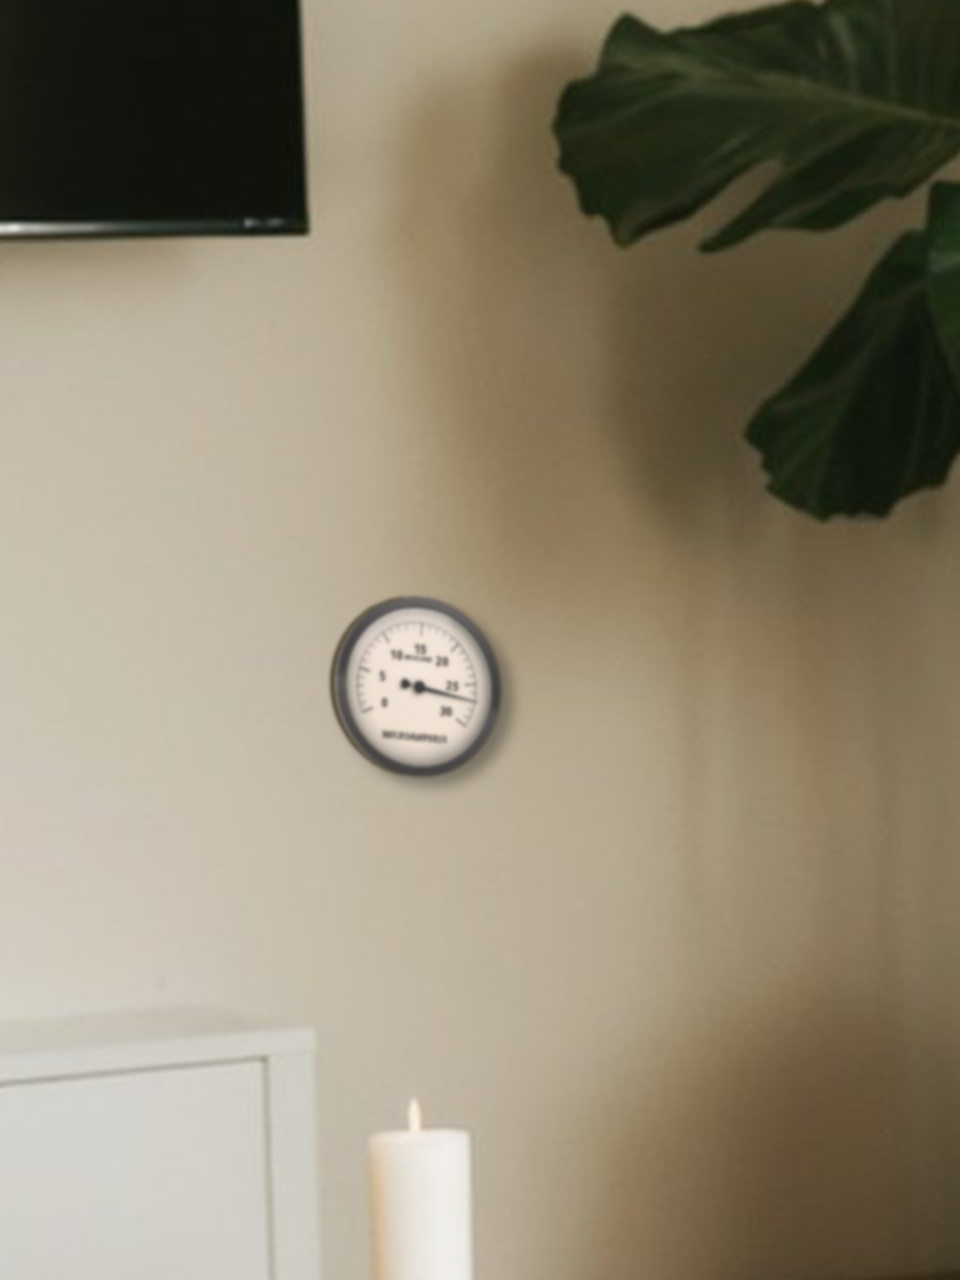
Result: 27 µA
